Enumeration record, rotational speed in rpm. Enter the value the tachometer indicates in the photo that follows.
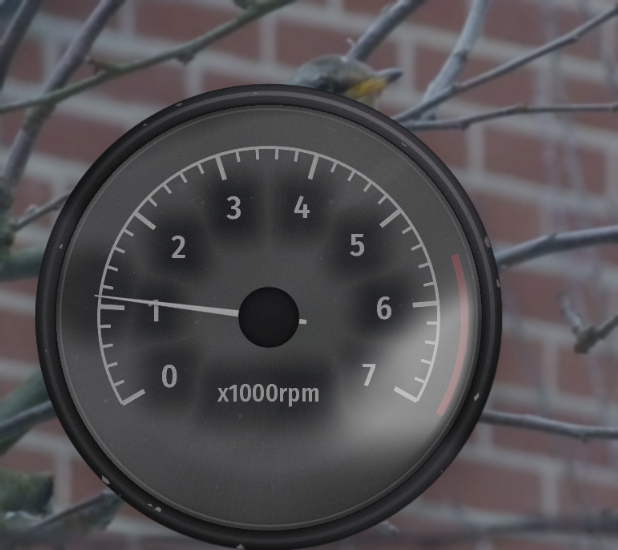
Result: 1100 rpm
